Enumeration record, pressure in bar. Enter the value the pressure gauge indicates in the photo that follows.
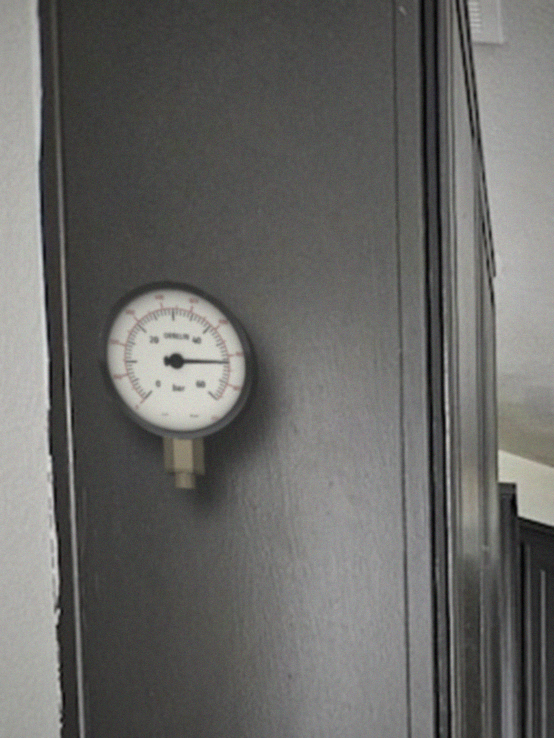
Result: 50 bar
